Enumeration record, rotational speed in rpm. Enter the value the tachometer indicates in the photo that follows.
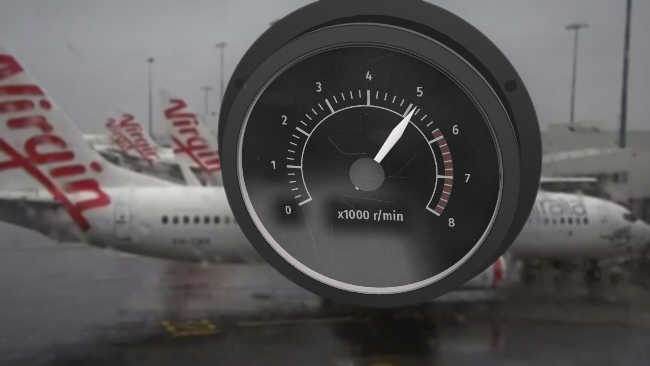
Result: 5100 rpm
